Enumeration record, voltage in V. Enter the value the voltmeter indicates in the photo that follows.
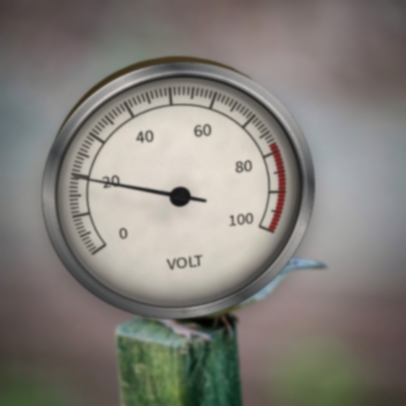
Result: 20 V
